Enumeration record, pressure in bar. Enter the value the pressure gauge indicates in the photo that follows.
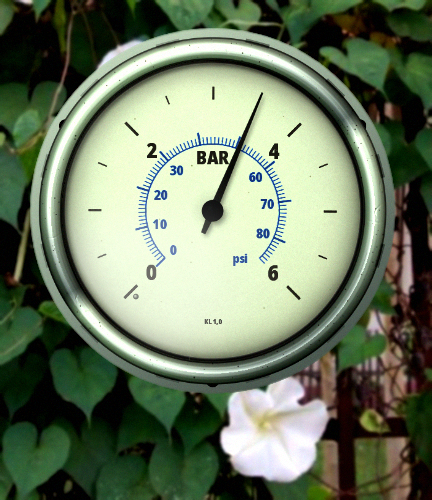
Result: 3.5 bar
